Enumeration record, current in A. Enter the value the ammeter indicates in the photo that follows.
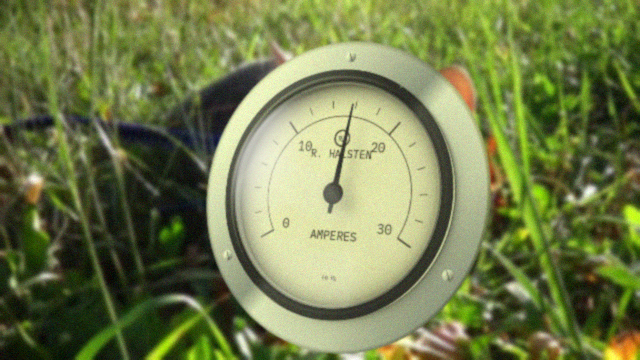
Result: 16 A
